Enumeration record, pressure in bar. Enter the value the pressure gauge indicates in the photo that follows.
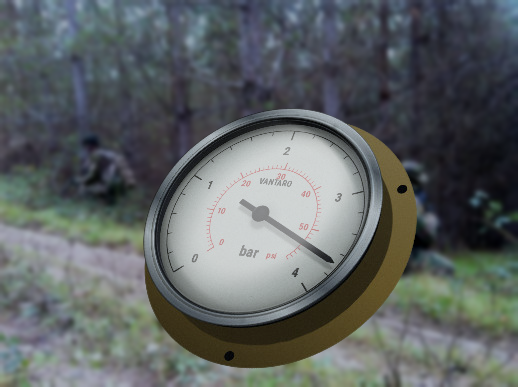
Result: 3.7 bar
